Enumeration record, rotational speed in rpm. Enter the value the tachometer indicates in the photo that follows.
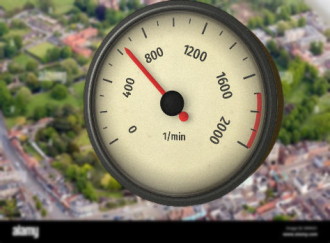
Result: 650 rpm
